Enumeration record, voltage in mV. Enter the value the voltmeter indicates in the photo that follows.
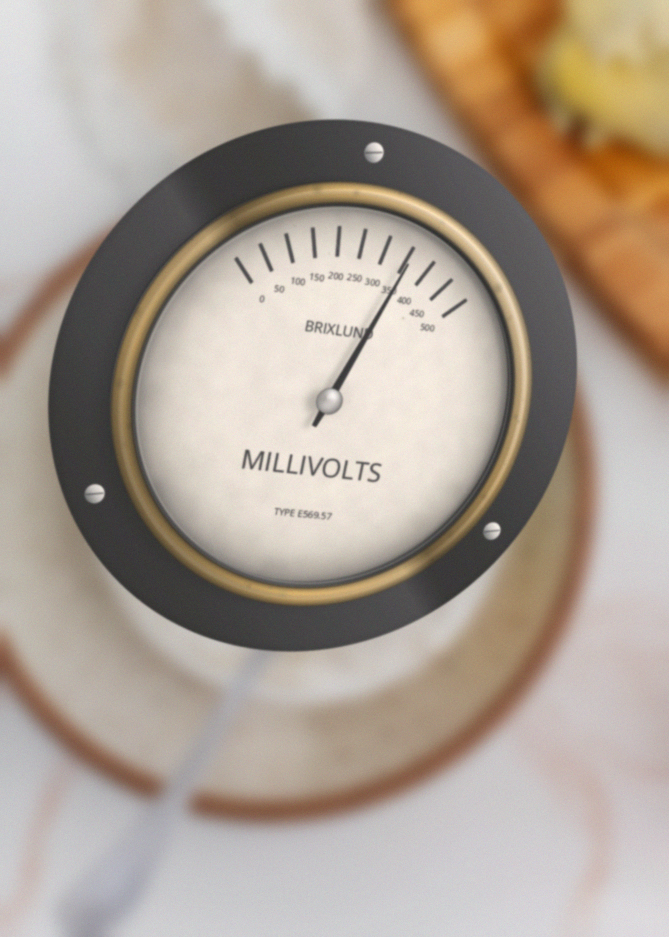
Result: 350 mV
